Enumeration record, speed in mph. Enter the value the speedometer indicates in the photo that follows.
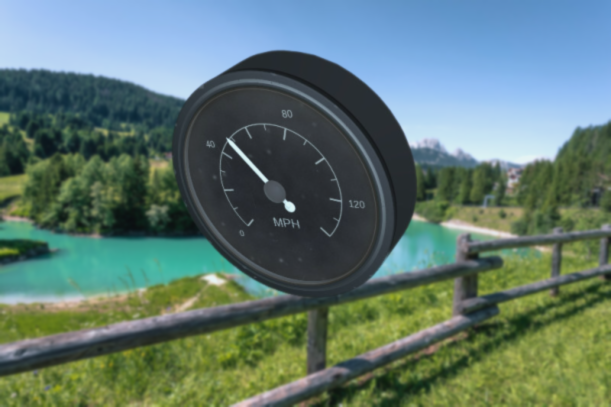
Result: 50 mph
